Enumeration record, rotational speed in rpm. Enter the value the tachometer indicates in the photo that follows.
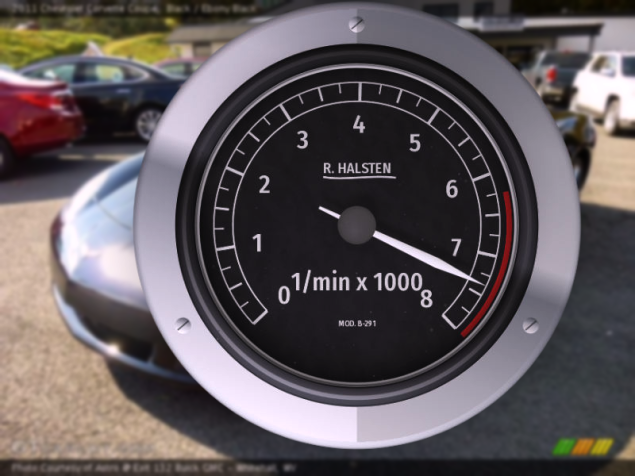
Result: 7375 rpm
